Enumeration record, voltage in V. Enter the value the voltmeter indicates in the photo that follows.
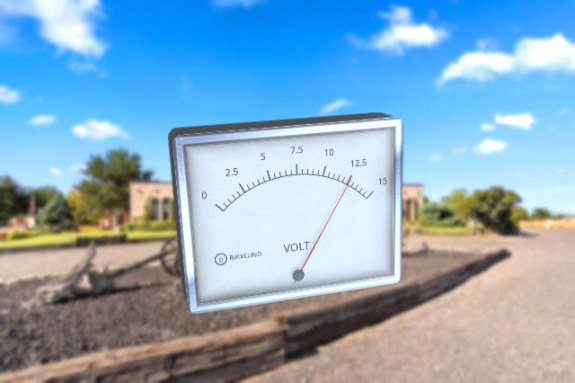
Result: 12.5 V
